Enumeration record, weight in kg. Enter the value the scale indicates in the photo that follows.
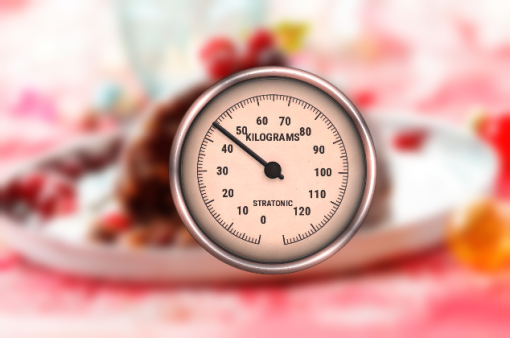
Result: 45 kg
